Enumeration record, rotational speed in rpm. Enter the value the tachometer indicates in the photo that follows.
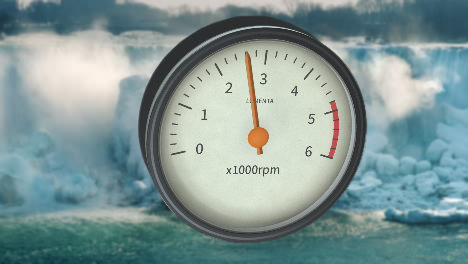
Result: 2600 rpm
